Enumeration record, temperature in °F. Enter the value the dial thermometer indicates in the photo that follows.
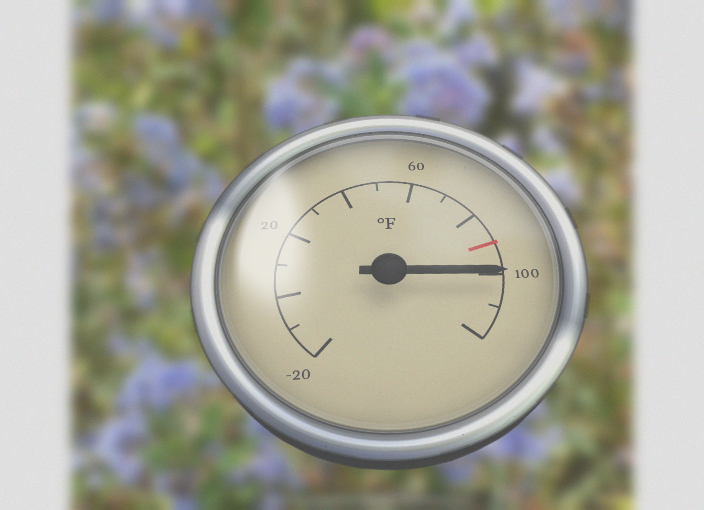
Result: 100 °F
